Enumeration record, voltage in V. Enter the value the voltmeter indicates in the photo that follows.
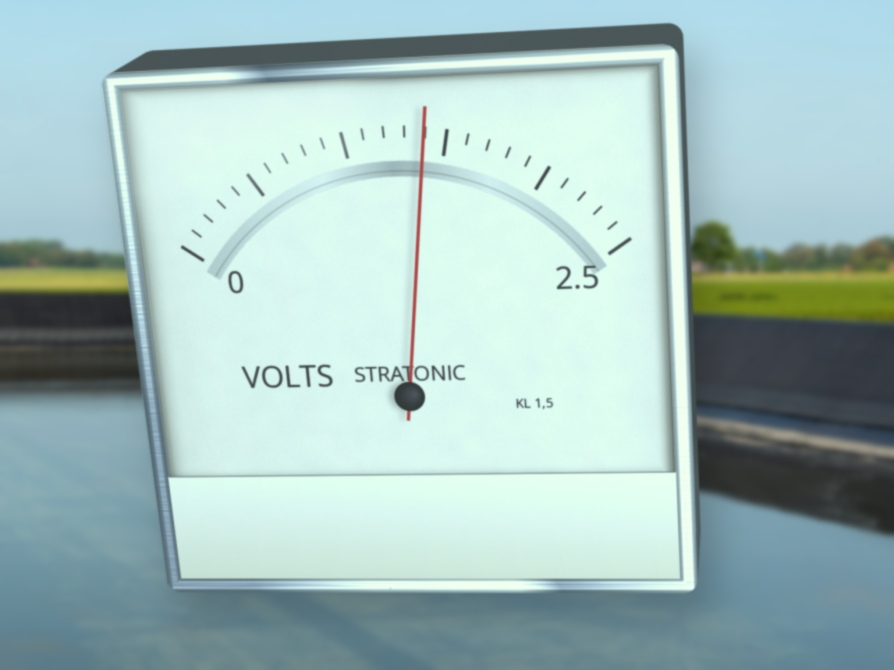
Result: 1.4 V
